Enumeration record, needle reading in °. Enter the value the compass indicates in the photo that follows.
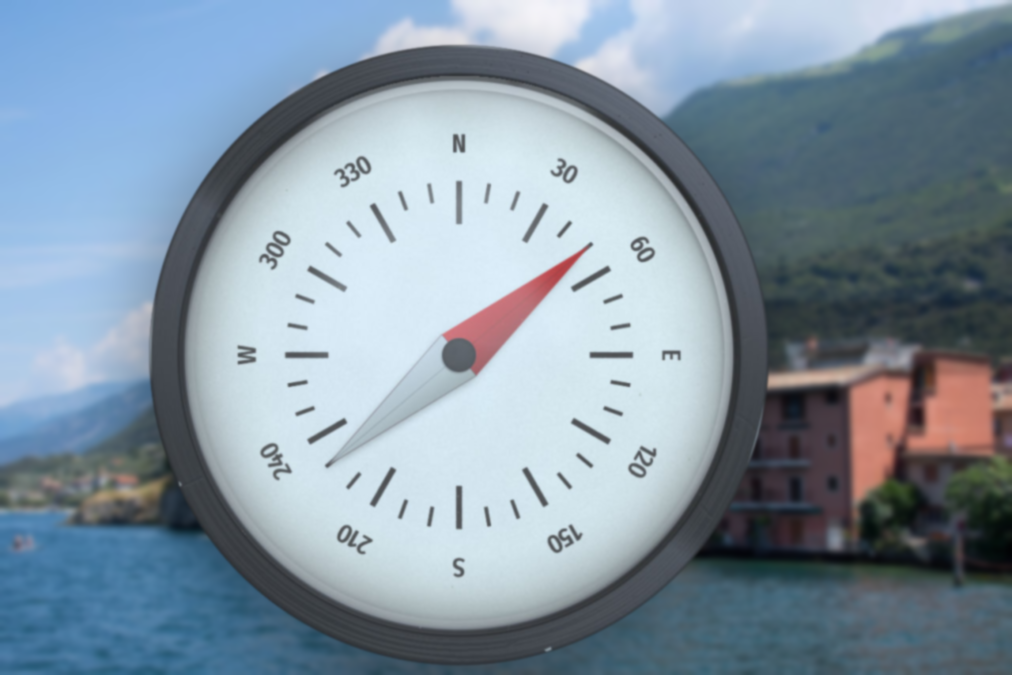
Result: 50 °
